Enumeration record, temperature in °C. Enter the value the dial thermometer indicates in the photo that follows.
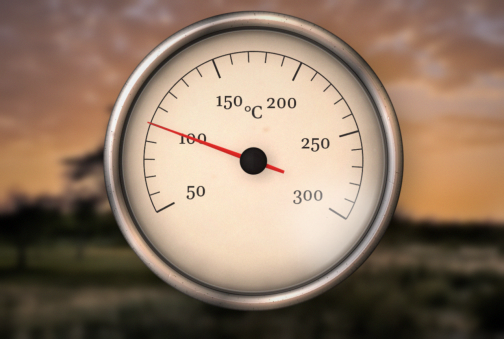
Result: 100 °C
